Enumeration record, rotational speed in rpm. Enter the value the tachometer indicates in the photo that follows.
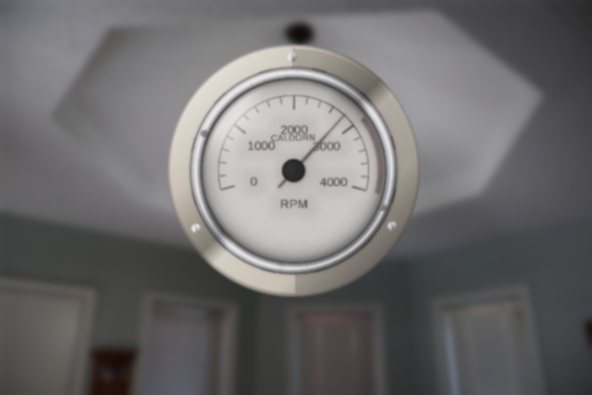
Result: 2800 rpm
